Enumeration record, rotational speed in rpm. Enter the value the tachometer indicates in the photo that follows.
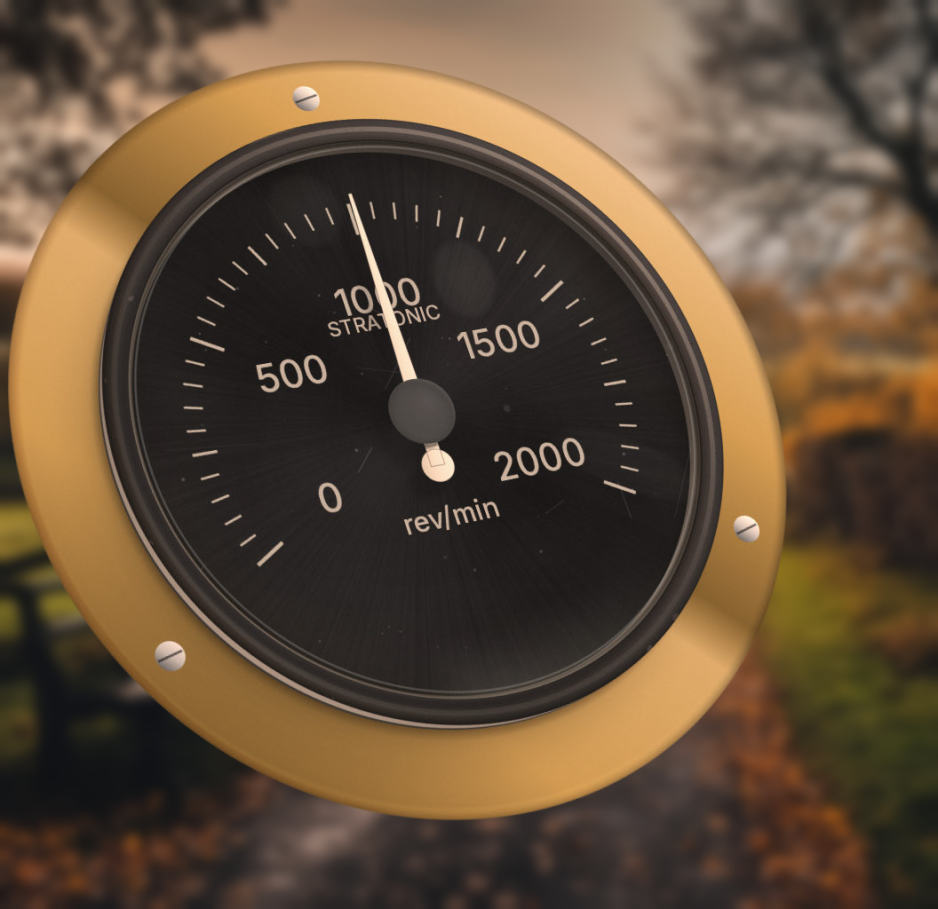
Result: 1000 rpm
